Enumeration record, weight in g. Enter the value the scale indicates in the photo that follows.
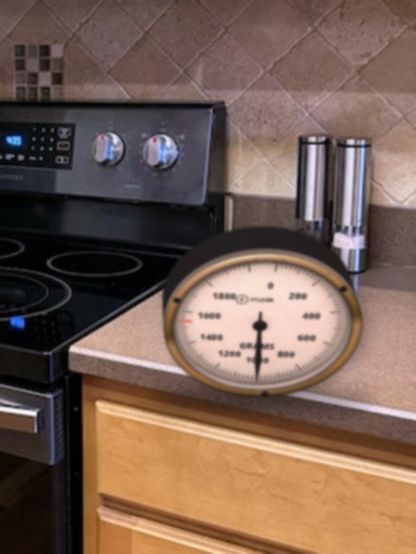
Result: 1000 g
